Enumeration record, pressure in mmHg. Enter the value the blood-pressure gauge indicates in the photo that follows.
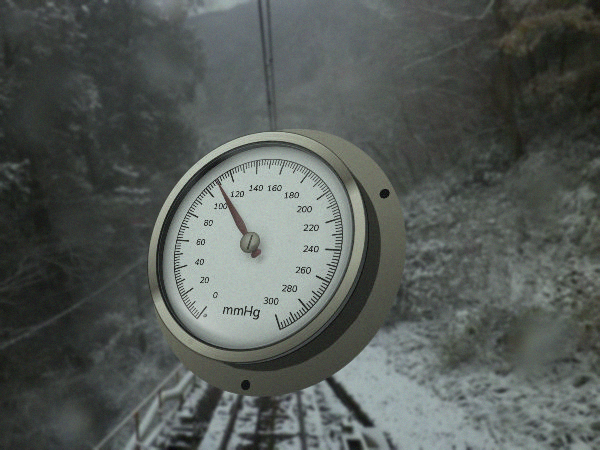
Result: 110 mmHg
